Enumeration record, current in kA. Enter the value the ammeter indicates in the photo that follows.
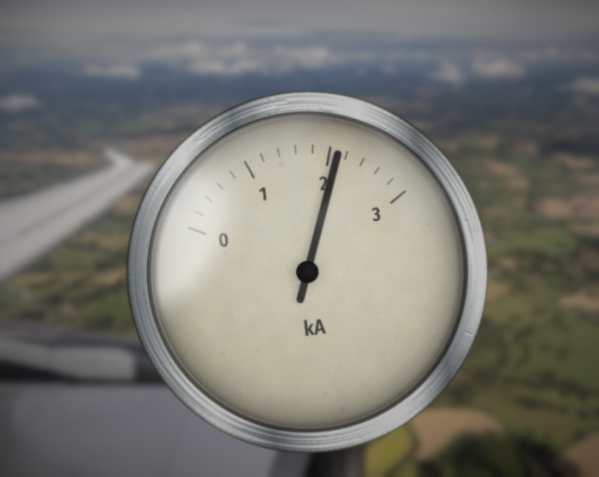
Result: 2.1 kA
